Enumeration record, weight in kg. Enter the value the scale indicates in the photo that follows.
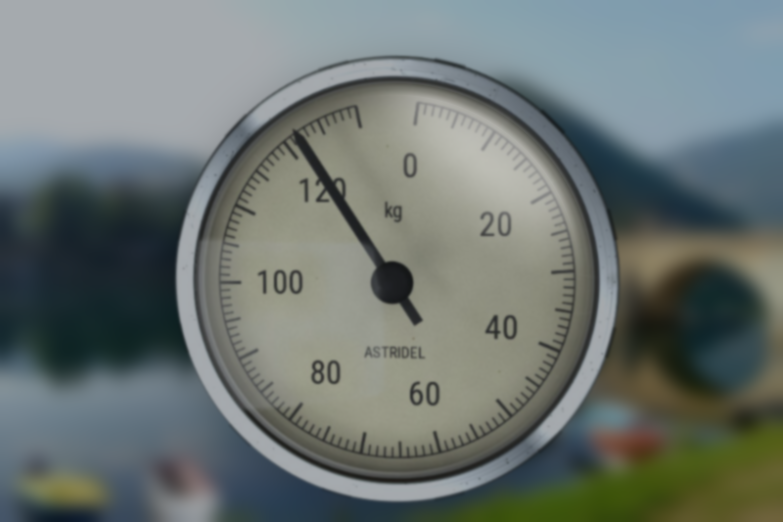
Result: 122 kg
